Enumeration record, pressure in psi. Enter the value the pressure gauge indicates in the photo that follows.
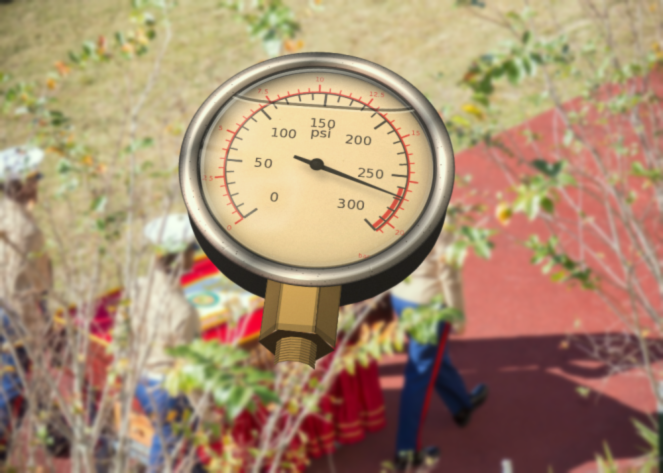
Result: 270 psi
